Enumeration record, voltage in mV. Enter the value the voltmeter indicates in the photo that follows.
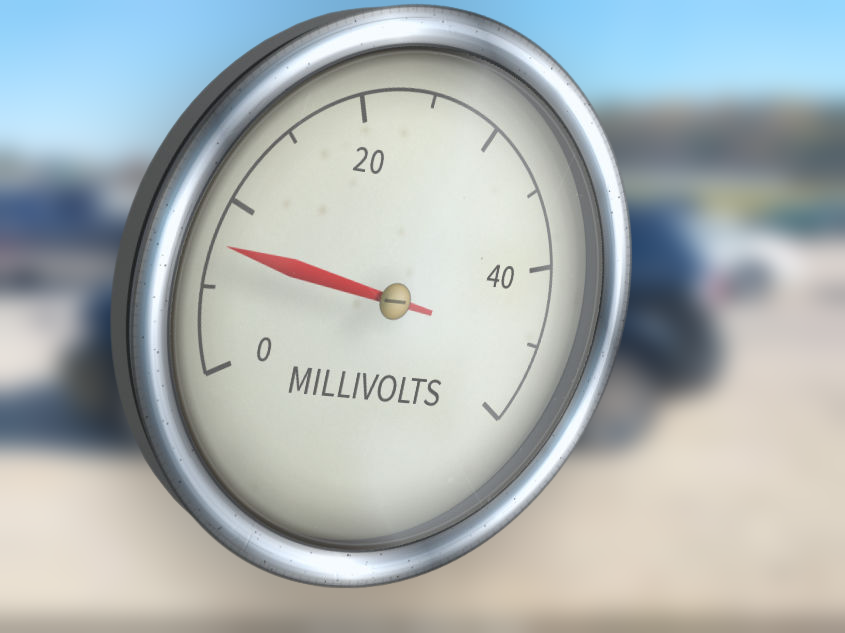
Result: 7.5 mV
